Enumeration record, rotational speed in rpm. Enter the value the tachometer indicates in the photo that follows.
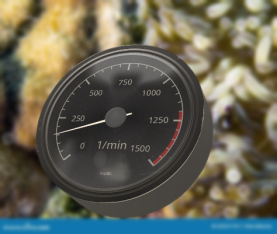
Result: 150 rpm
